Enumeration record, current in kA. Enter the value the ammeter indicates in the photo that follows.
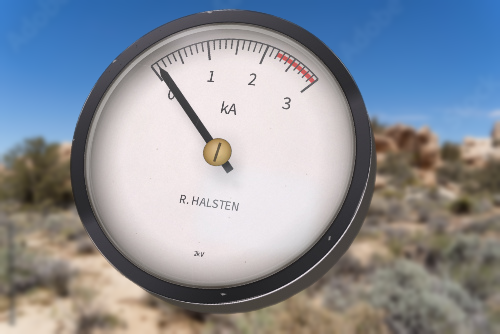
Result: 0.1 kA
